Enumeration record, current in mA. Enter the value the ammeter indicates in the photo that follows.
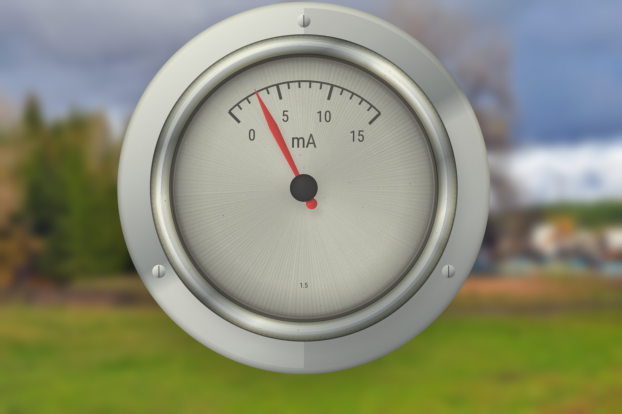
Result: 3 mA
